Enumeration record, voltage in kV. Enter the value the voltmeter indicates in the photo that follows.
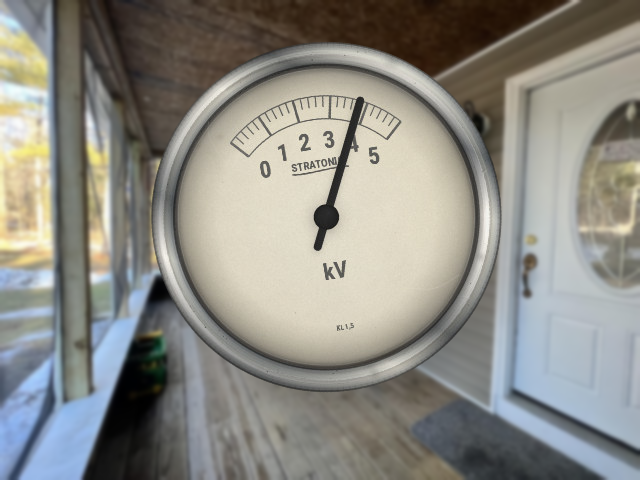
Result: 3.8 kV
